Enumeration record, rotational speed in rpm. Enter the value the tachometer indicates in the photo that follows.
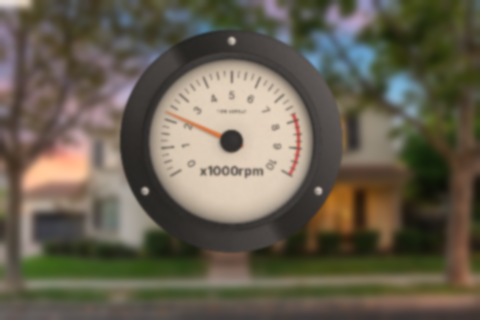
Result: 2250 rpm
